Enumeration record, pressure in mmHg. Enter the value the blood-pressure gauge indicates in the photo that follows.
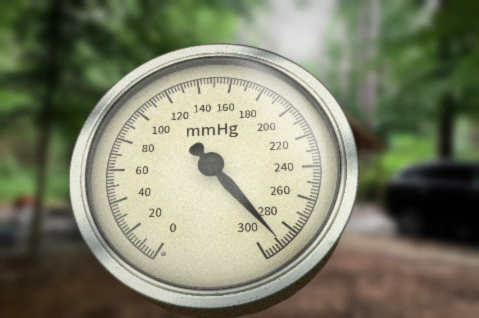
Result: 290 mmHg
